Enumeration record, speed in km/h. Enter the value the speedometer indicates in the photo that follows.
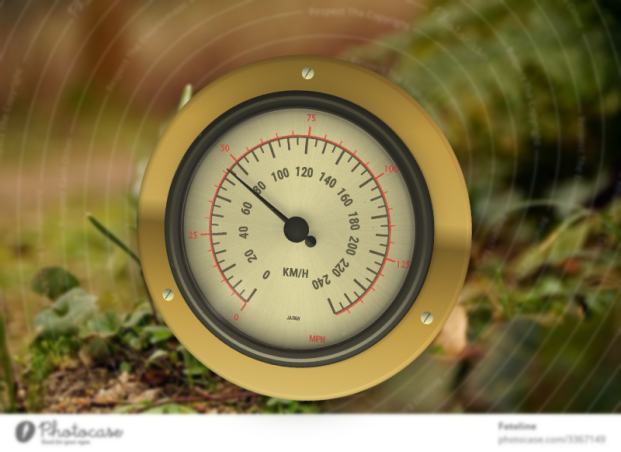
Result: 75 km/h
